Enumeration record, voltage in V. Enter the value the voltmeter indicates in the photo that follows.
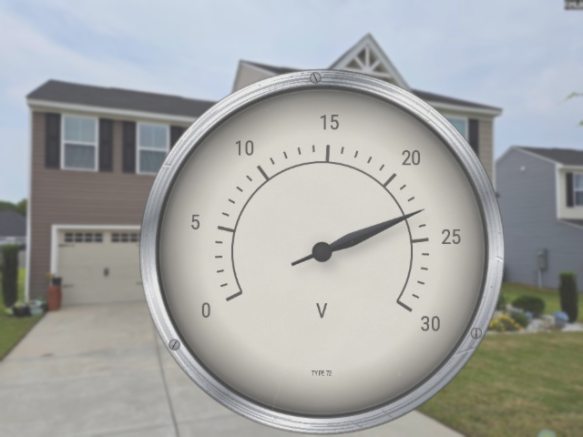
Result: 23 V
